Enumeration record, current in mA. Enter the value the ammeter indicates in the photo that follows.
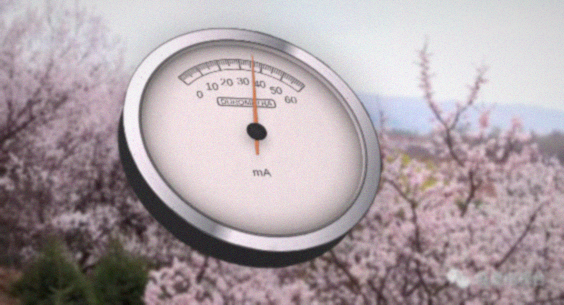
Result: 35 mA
